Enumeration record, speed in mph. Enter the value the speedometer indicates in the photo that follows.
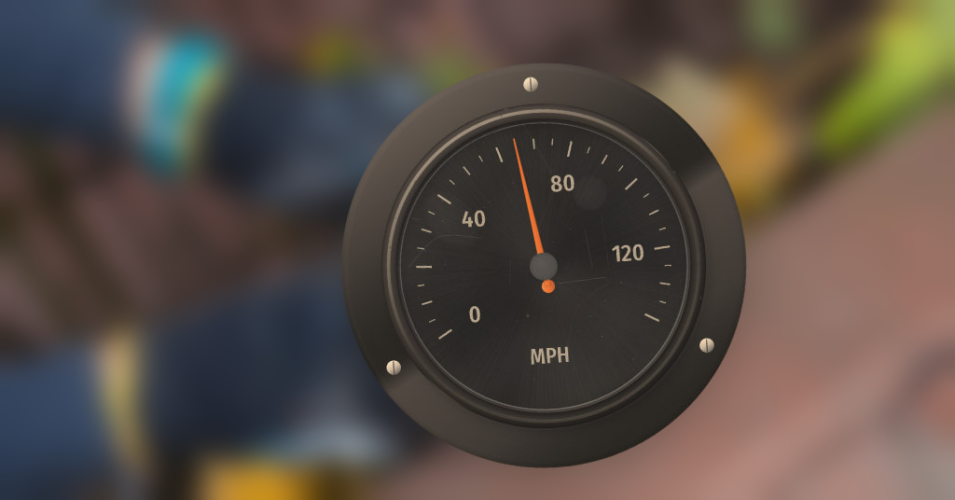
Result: 65 mph
